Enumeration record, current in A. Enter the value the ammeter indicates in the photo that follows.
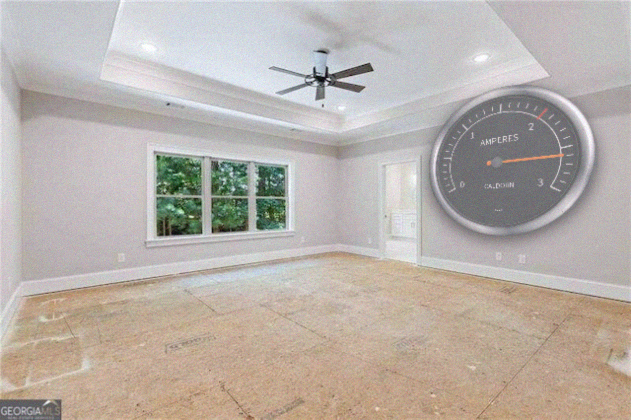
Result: 2.6 A
